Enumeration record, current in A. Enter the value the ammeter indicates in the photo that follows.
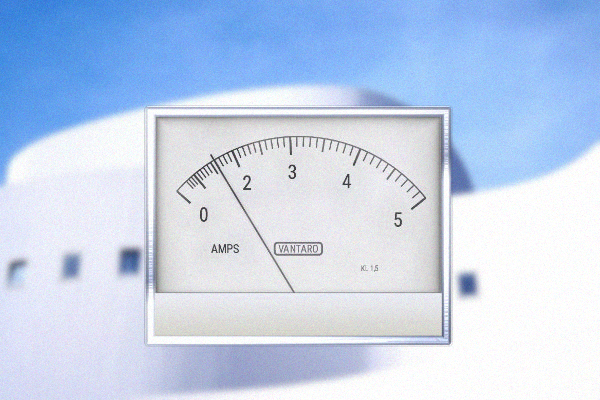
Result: 1.6 A
